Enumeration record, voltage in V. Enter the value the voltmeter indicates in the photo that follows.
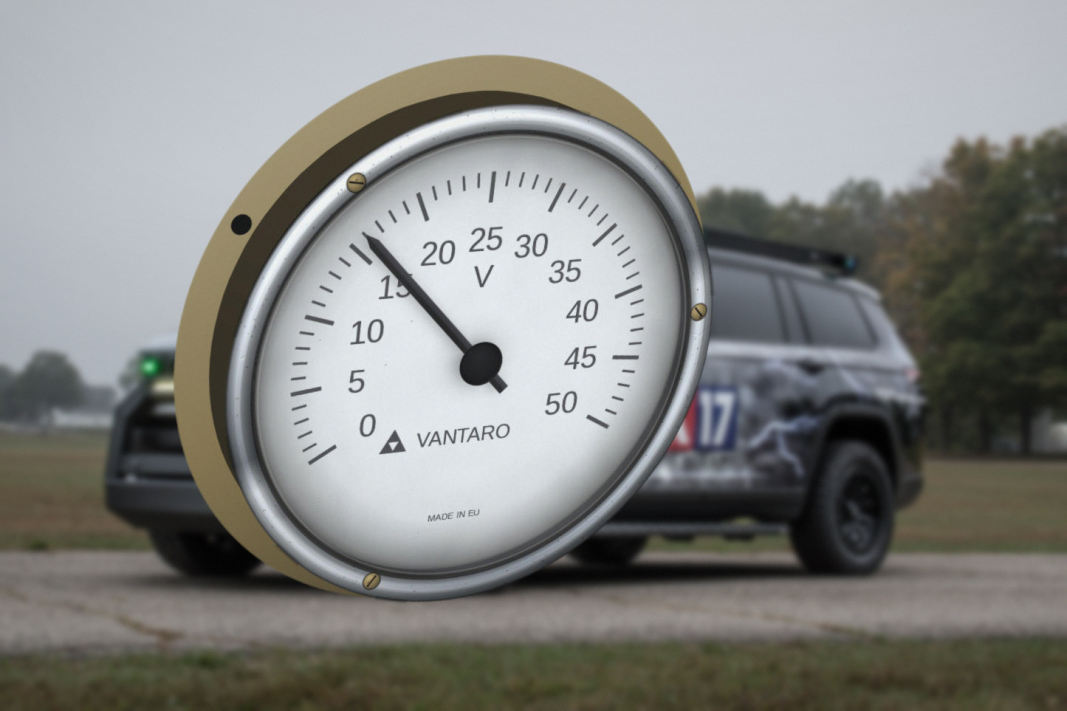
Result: 16 V
